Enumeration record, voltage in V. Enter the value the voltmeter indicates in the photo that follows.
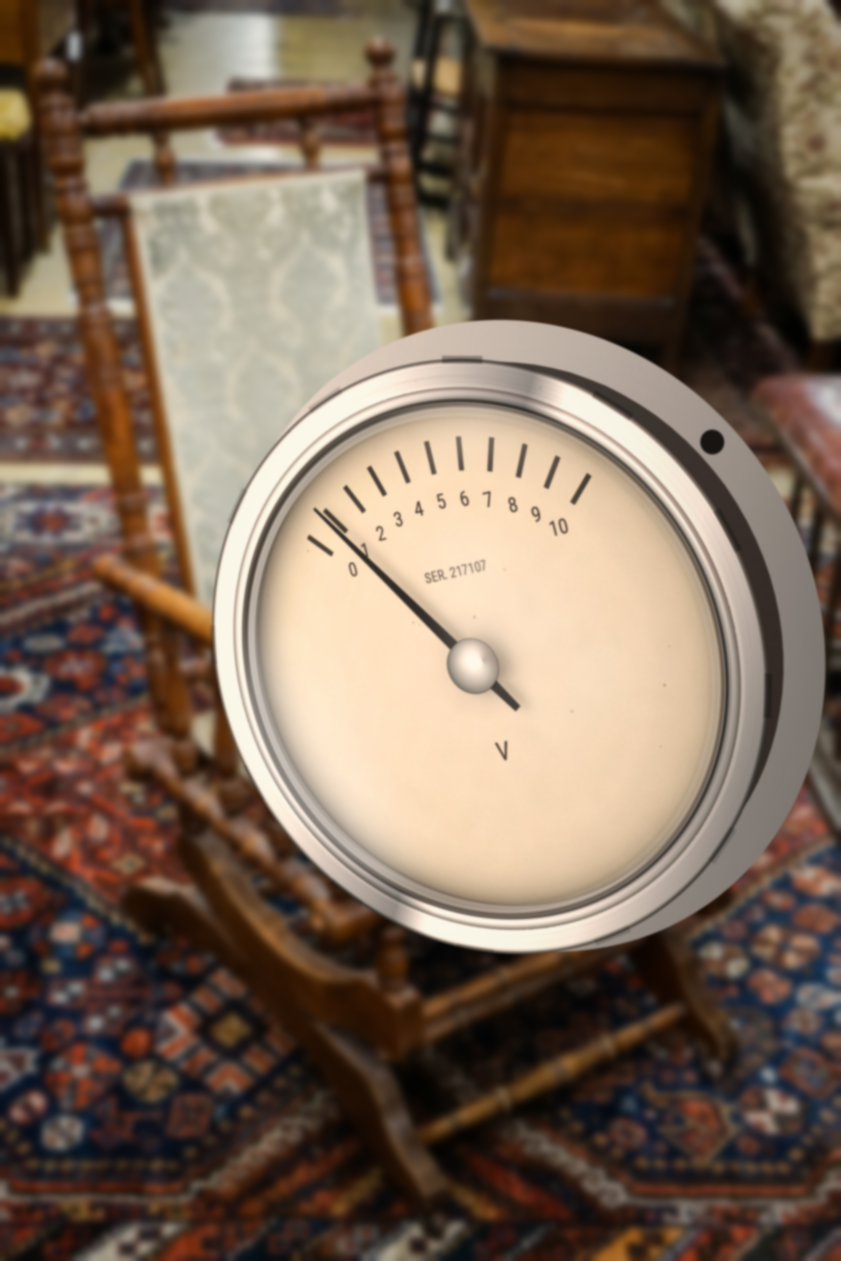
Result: 1 V
